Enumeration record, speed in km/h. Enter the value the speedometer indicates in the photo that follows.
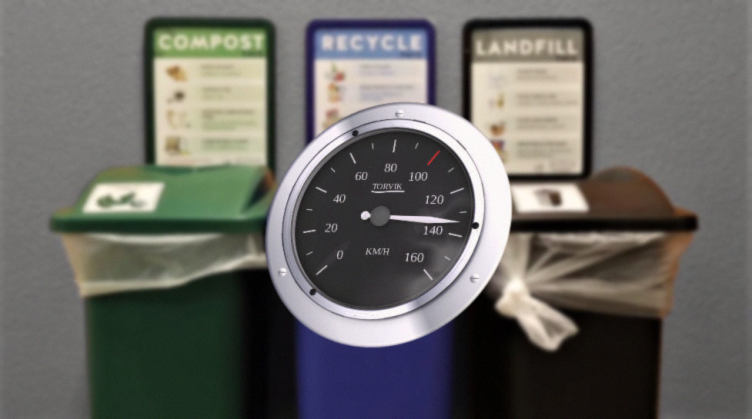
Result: 135 km/h
